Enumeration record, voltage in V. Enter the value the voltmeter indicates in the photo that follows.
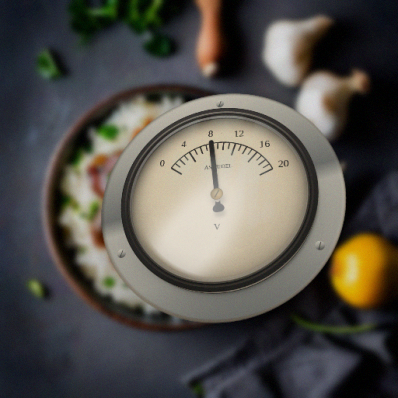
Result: 8 V
